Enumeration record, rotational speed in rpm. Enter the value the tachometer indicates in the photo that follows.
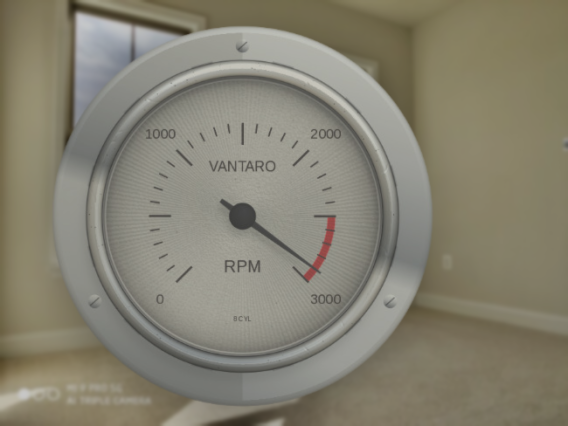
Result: 2900 rpm
